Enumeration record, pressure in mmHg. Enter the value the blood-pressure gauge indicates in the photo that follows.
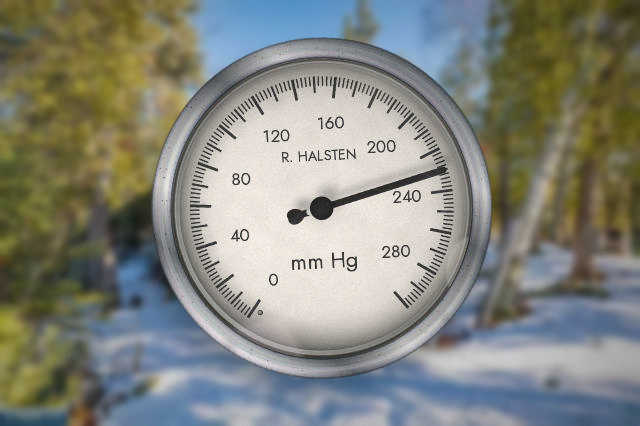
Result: 230 mmHg
